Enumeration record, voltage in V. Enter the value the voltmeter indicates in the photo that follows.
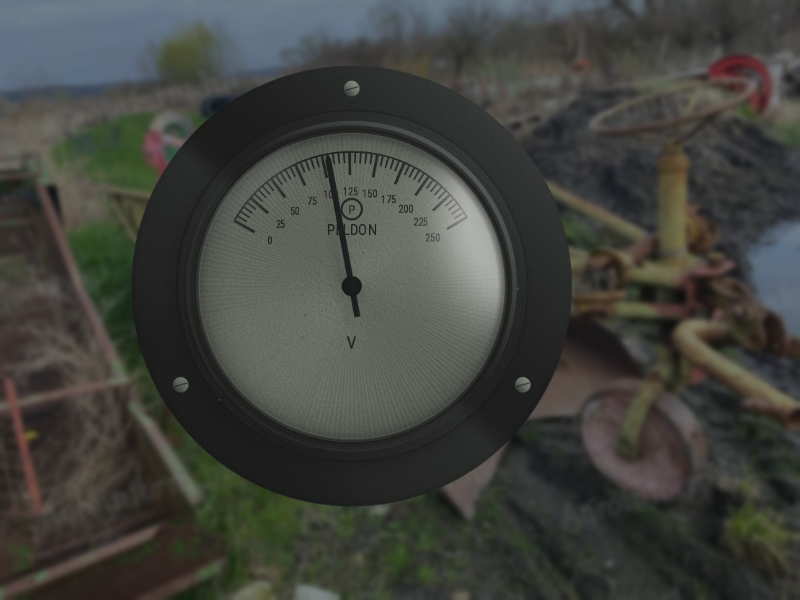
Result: 105 V
